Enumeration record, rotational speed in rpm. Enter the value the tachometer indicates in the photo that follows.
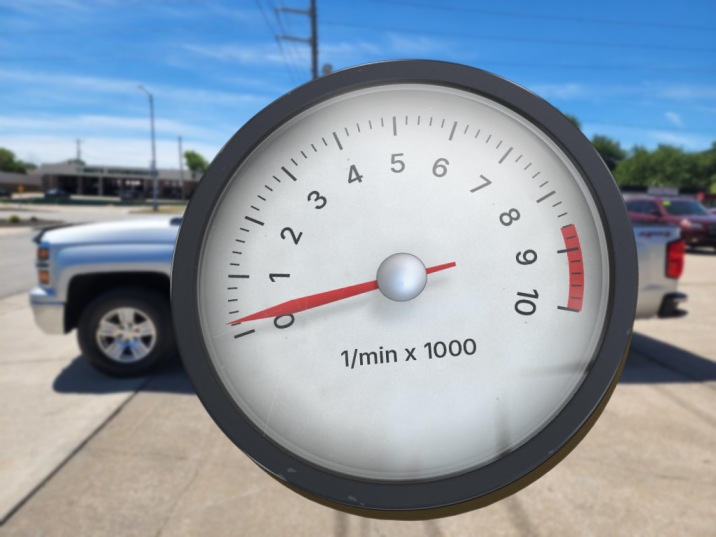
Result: 200 rpm
